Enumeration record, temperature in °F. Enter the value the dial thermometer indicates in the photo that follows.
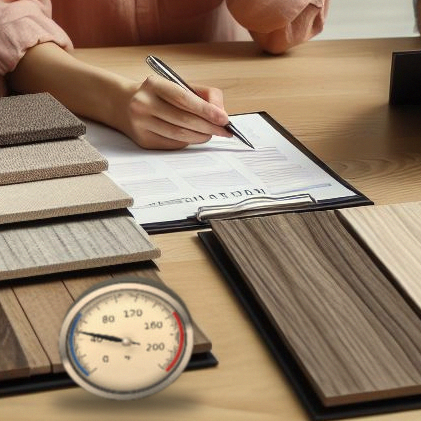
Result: 50 °F
